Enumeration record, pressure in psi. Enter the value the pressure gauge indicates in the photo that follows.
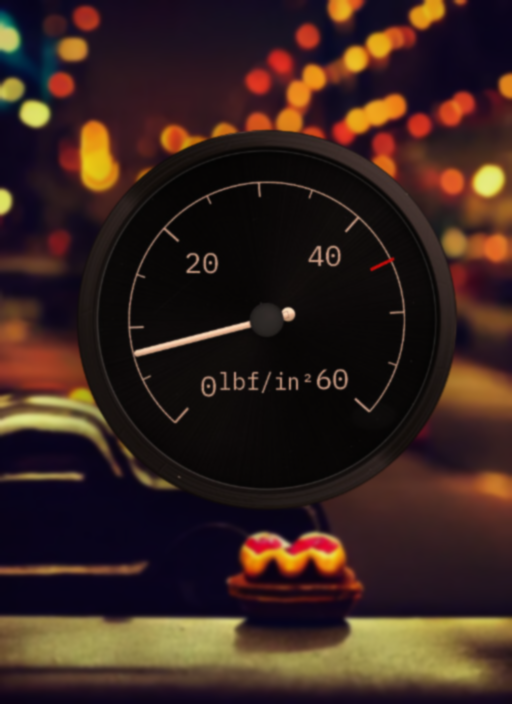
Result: 7.5 psi
